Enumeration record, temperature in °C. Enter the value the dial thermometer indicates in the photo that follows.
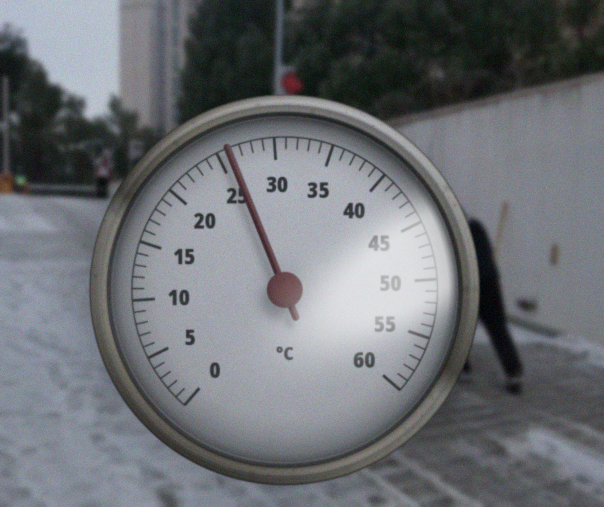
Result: 26 °C
